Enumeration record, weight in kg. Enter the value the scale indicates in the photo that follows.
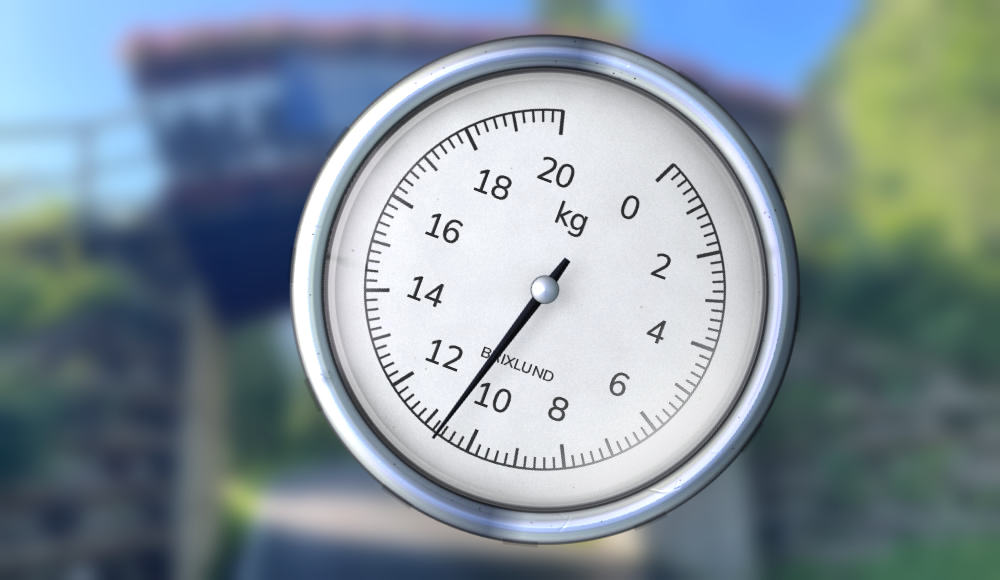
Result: 10.7 kg
